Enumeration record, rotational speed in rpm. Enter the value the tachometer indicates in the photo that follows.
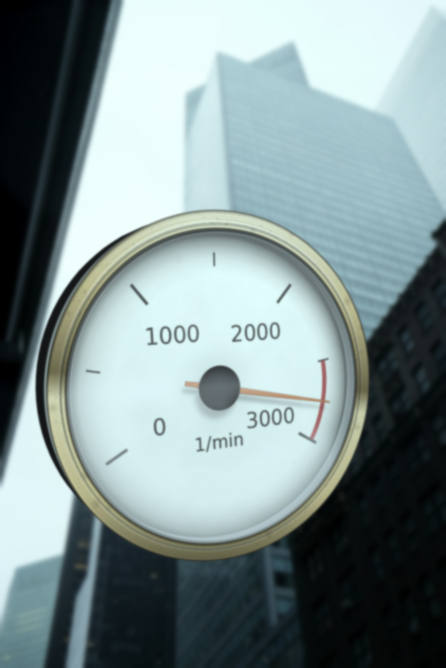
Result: 2750 rpm
